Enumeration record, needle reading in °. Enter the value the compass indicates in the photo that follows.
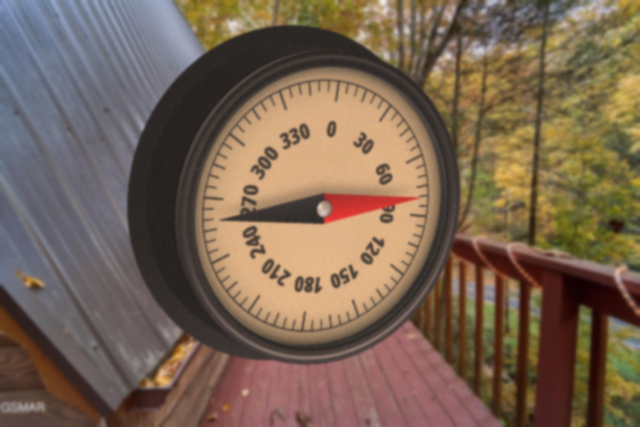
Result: 80 °
